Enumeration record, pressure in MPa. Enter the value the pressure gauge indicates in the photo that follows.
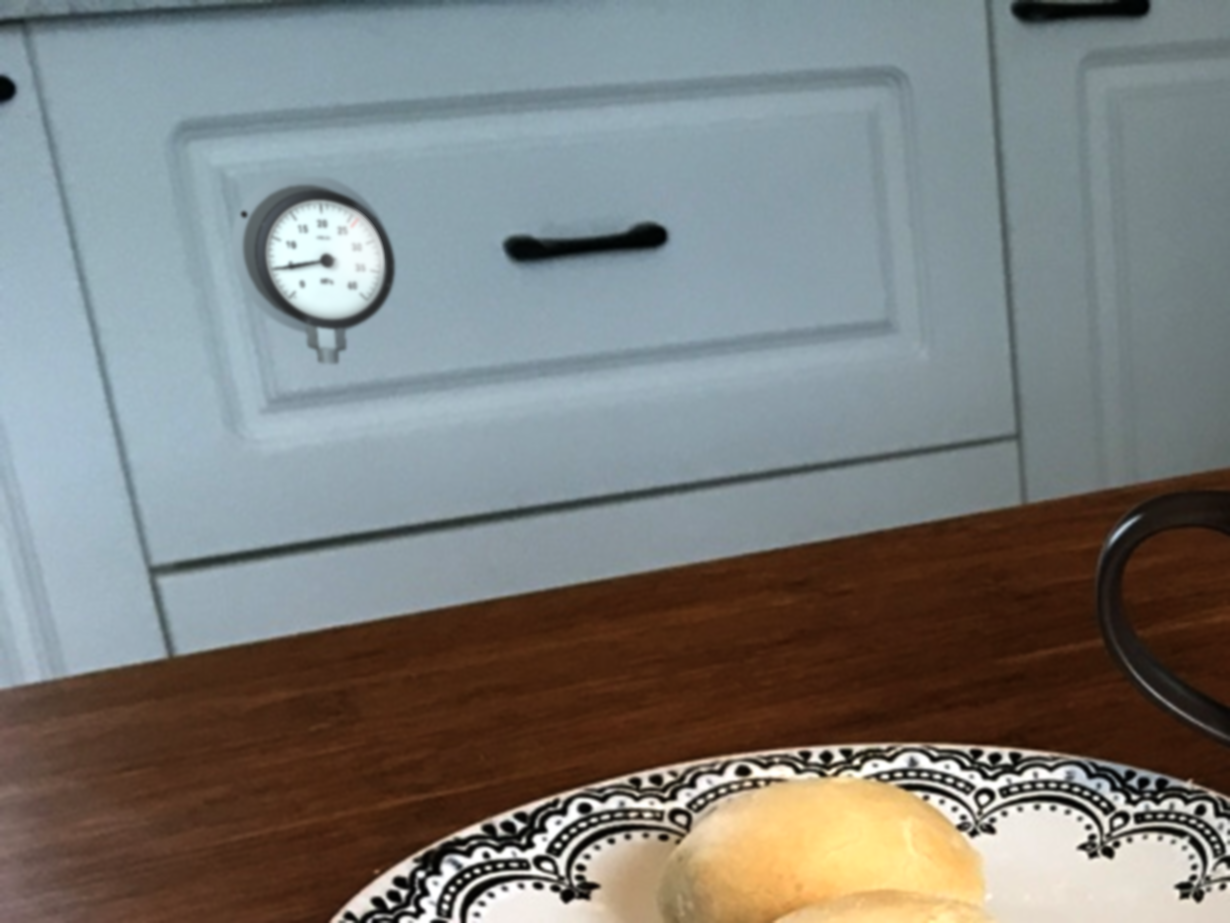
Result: 5 MPa
